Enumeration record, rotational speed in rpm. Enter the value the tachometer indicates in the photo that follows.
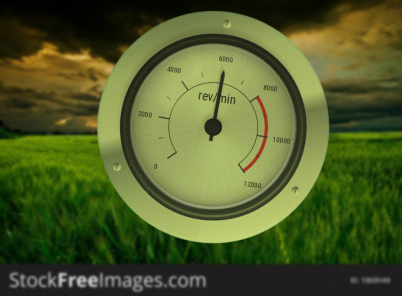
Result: 6000 rpm
